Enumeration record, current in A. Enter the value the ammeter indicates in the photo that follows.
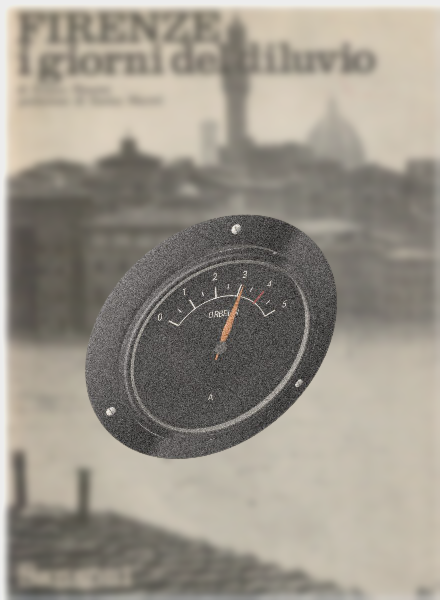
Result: 3 A
